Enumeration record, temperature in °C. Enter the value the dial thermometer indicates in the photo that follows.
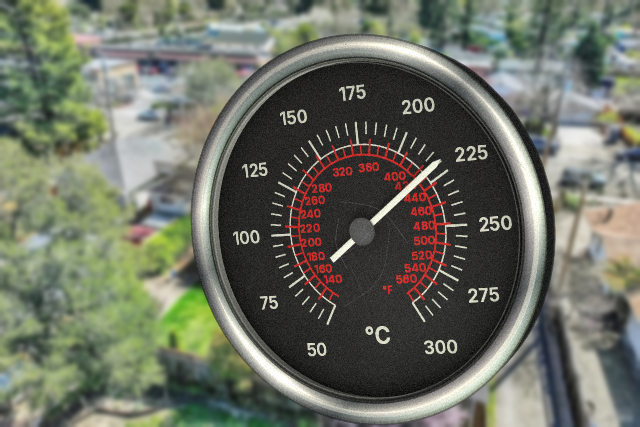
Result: 220 °C
